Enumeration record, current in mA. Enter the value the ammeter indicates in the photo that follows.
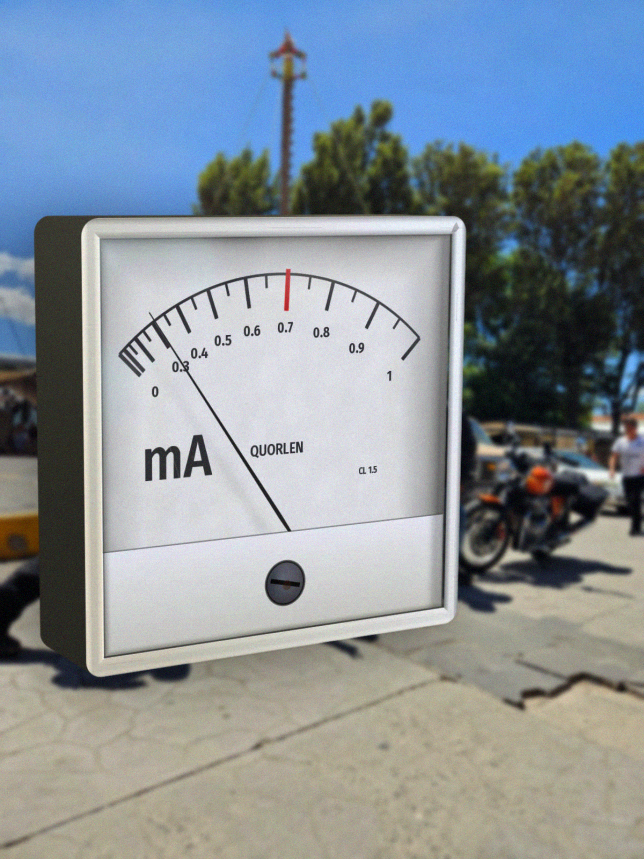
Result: 0.3 mA
